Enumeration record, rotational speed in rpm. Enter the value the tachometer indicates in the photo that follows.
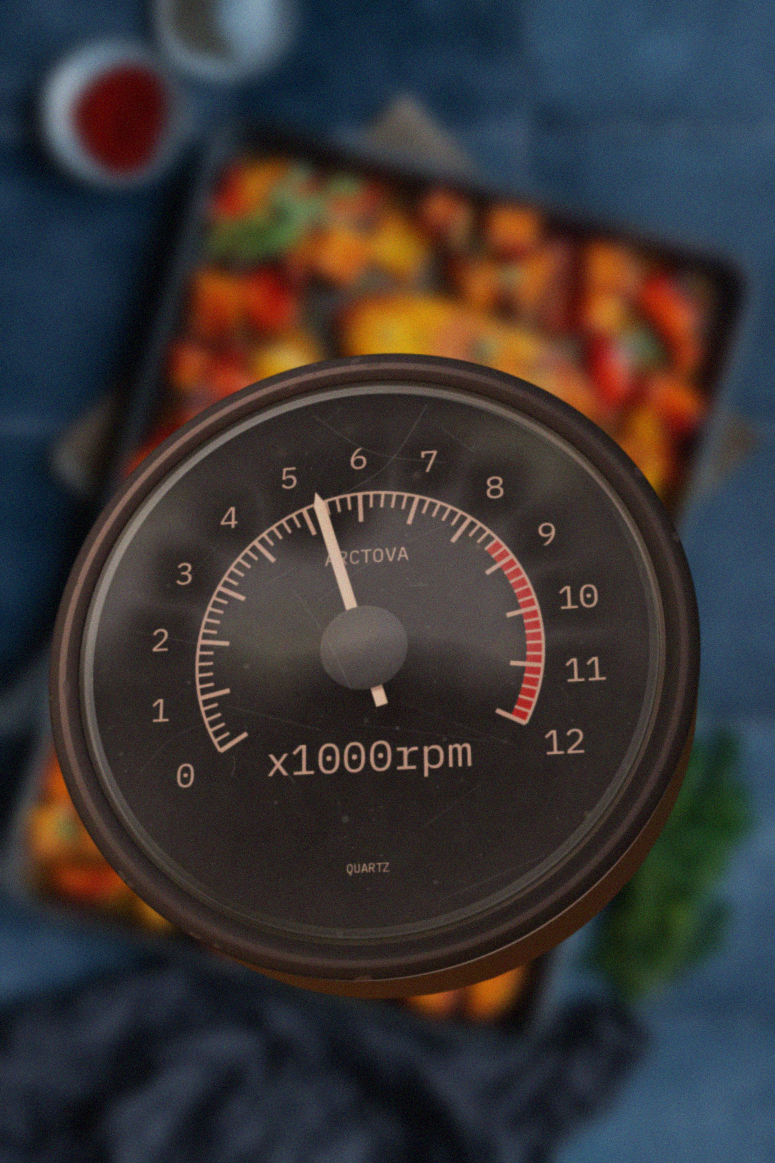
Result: 5300 rpm
